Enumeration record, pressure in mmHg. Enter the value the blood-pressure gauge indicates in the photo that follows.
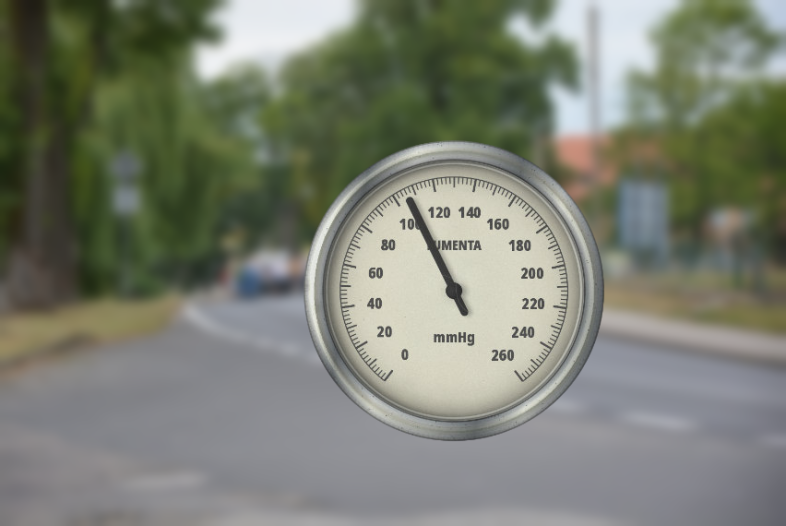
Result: 106 mmHg
